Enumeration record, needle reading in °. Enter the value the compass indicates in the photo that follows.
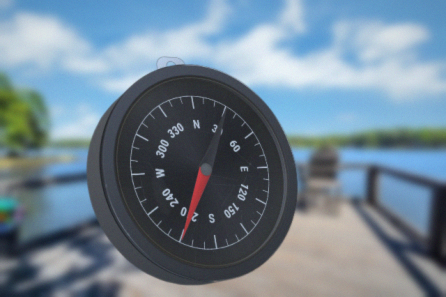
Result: 210 °
